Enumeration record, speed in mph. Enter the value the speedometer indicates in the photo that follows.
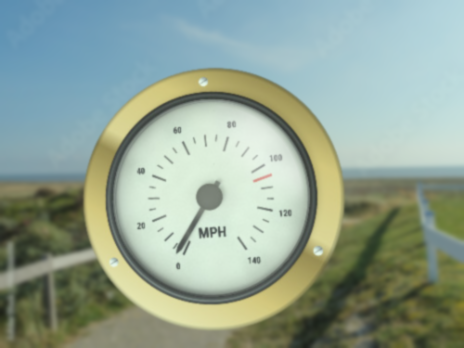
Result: 2.5 mph
